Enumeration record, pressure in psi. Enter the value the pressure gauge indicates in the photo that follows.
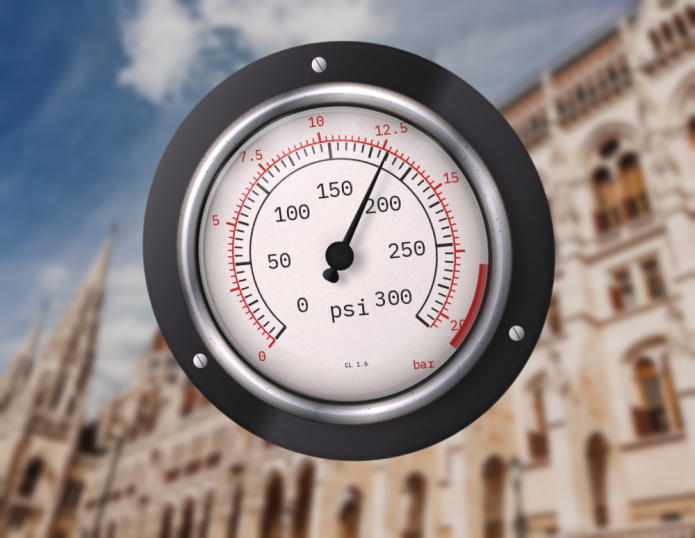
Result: 185 psi
